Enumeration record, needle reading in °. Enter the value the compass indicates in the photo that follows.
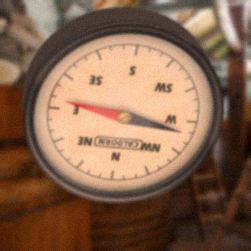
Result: 100 °
